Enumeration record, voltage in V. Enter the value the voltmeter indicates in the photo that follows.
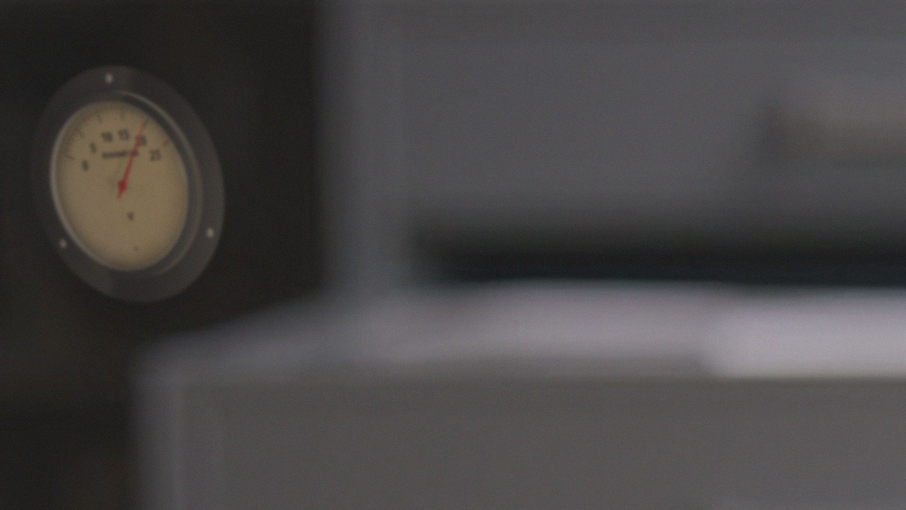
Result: 20 V
